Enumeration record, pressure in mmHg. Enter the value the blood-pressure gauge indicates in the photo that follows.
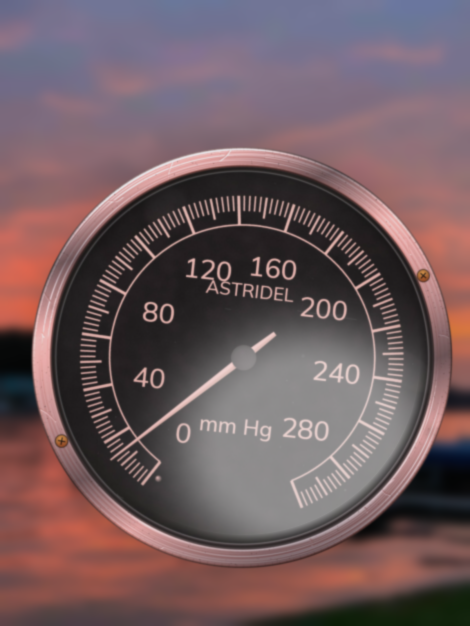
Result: 14 mmHg
